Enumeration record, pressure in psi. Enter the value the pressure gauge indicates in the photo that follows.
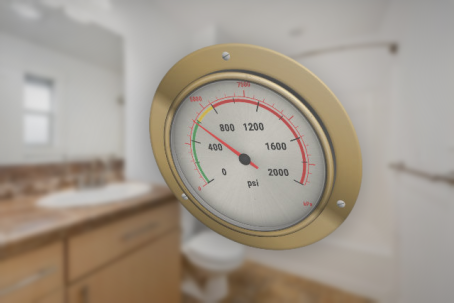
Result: 600 psi
